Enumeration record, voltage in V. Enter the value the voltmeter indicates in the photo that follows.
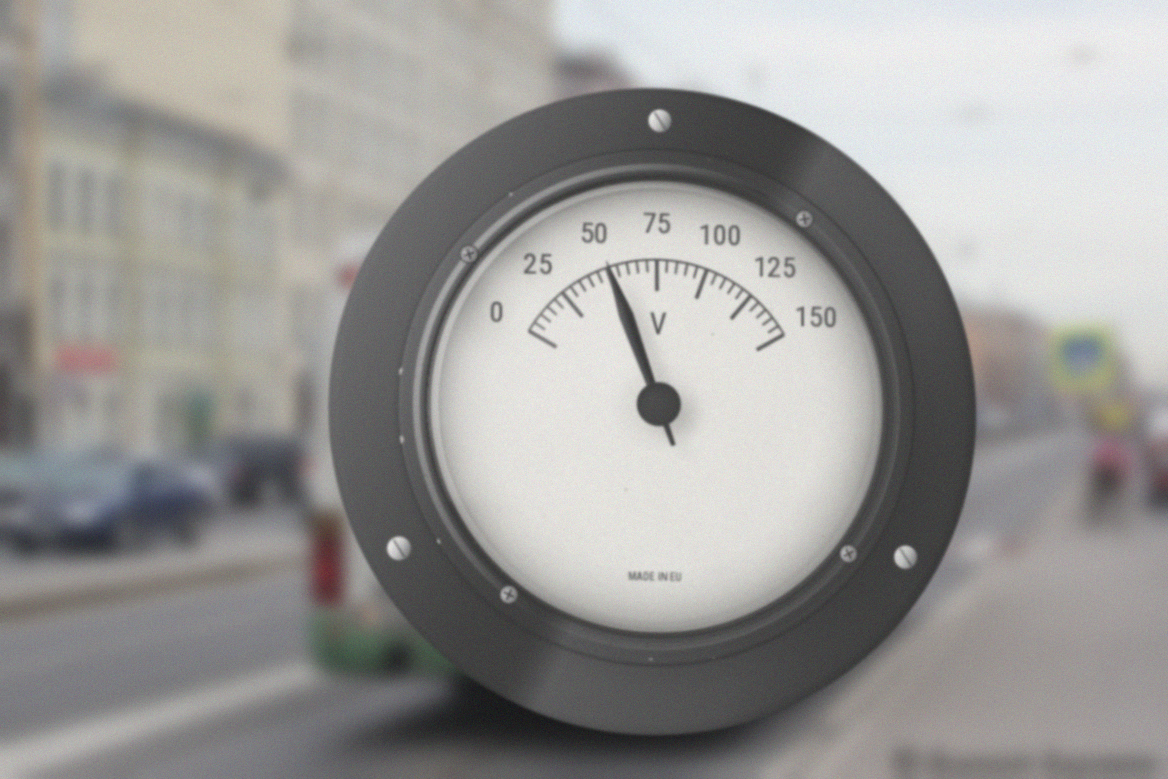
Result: 50 V
